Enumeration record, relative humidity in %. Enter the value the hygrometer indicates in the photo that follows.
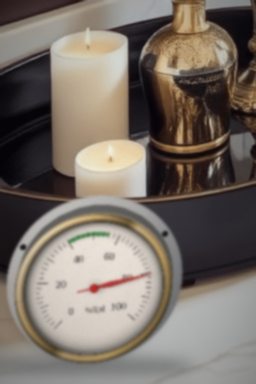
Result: 80 %
